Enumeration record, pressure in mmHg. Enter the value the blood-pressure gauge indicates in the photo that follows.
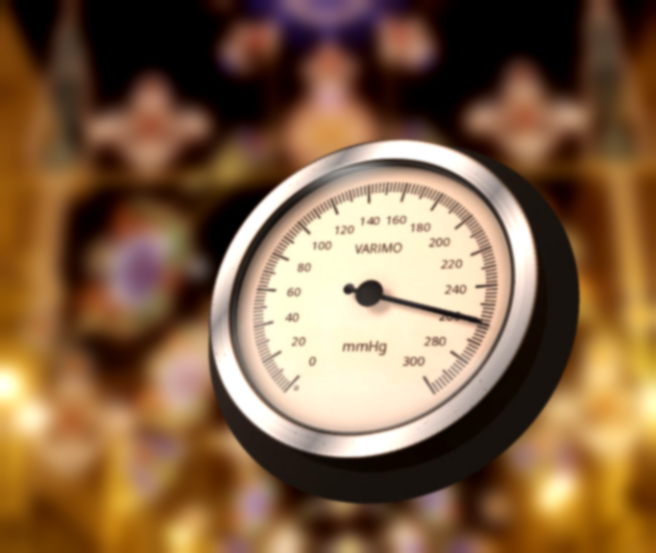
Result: 260 mmHg
